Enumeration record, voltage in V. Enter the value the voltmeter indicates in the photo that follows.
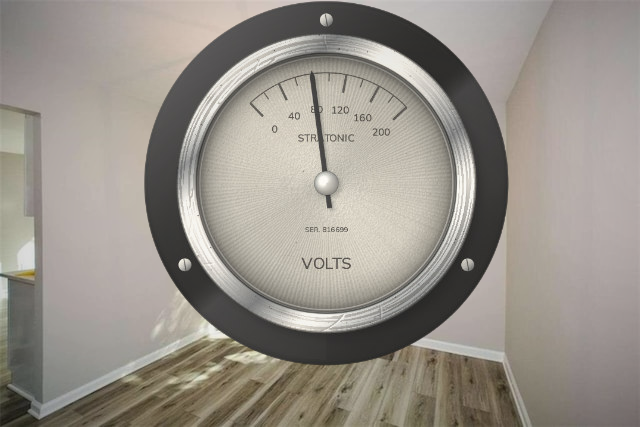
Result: 80 V
